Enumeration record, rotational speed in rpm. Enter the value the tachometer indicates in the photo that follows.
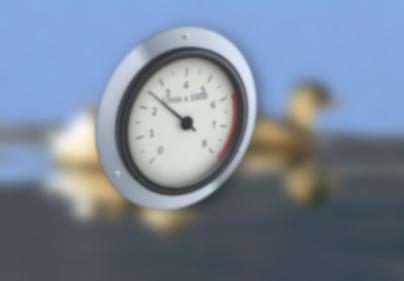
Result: 2500 rpm
